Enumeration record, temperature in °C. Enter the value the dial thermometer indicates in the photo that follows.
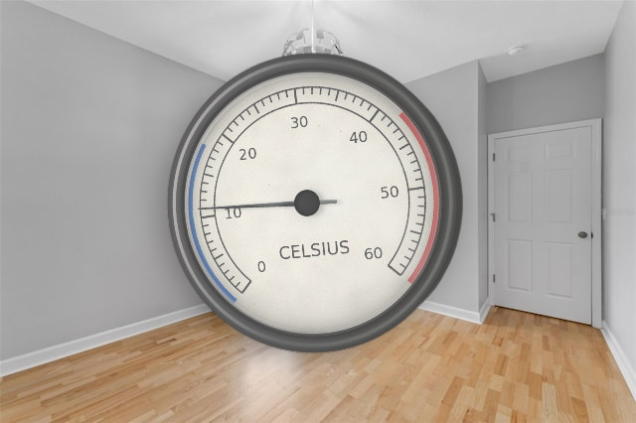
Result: 11 °C
